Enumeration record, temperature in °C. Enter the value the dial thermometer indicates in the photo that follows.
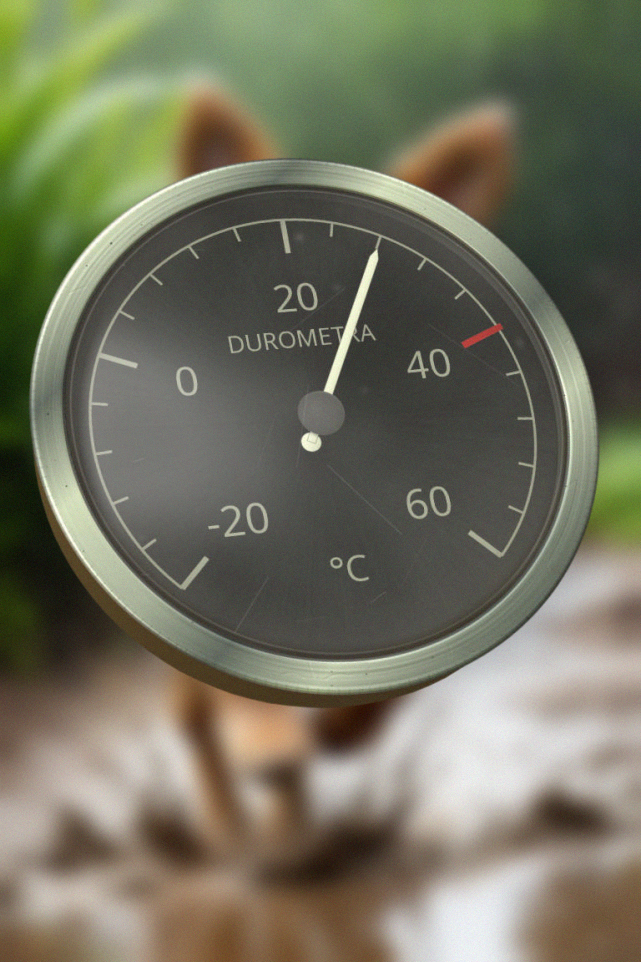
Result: 28 °C
